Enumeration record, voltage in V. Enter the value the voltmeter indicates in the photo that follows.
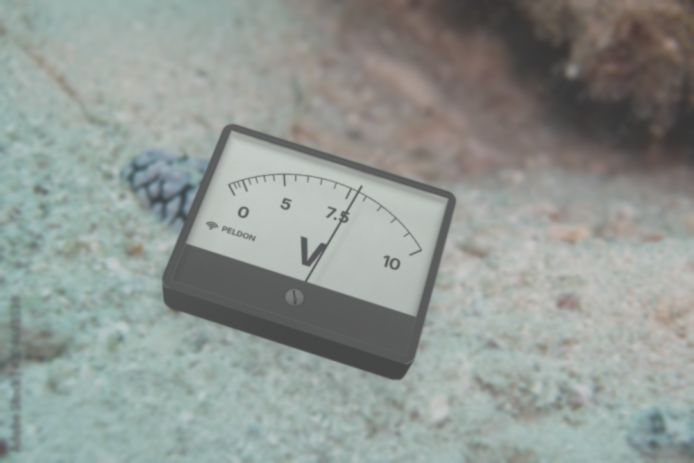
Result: 7.75 V
